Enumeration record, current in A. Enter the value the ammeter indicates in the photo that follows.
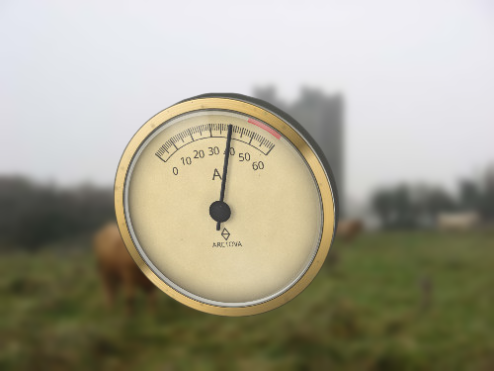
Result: 40 A
